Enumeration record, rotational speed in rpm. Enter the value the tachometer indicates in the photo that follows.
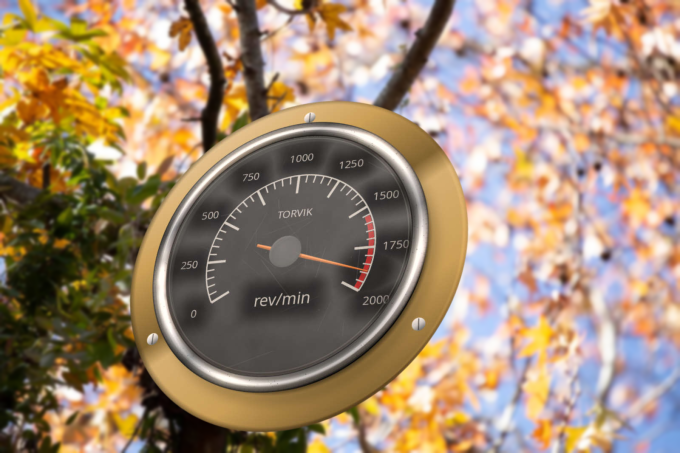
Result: 1900 rpm
